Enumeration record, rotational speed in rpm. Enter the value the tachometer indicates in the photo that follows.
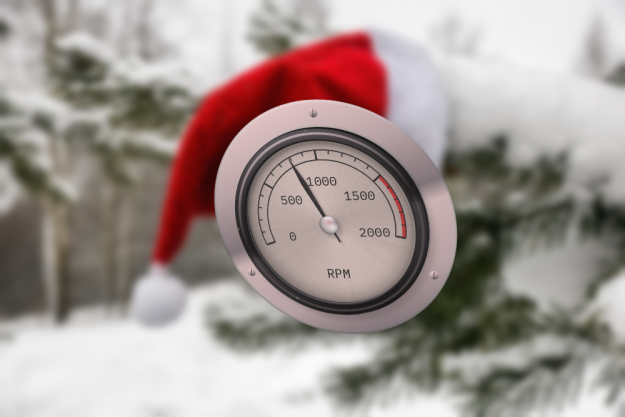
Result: 800 rpm
